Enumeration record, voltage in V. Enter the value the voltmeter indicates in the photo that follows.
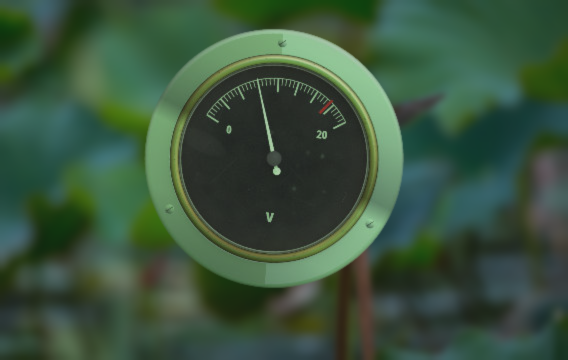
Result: 7.5 V
